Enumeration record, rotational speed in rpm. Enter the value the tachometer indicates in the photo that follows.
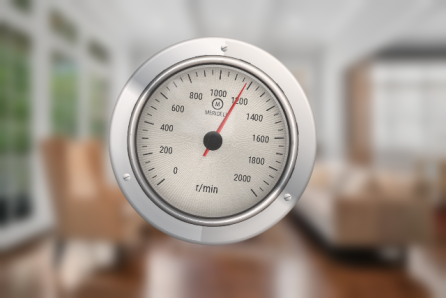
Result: 1175 rpm
